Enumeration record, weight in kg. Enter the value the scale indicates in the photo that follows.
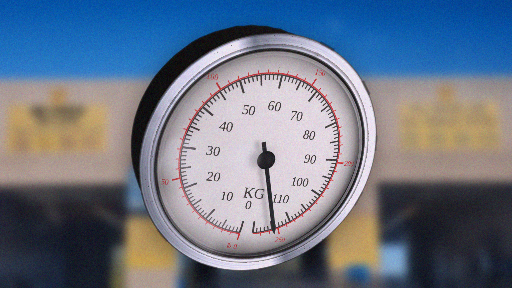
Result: 115 kg
